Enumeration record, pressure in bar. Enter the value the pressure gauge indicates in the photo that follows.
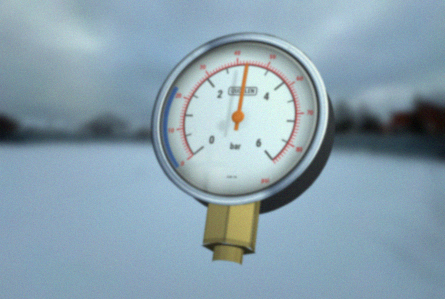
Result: 3 bar
